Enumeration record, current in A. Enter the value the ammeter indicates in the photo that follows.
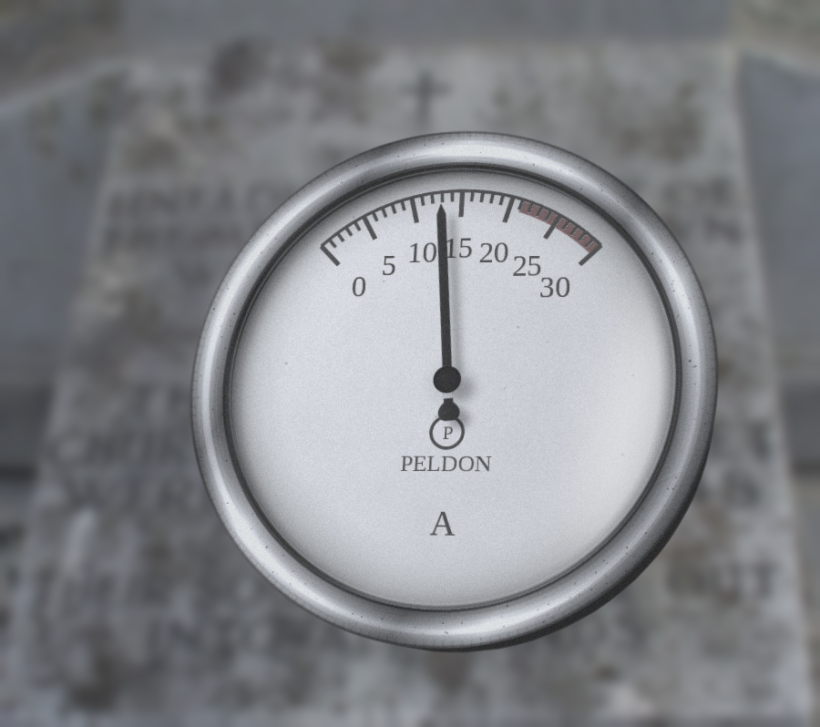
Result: 13 A
